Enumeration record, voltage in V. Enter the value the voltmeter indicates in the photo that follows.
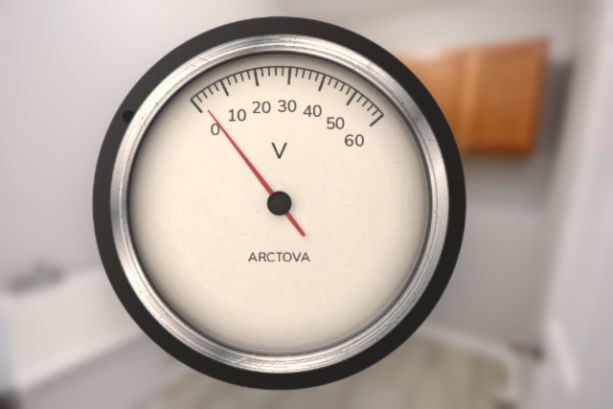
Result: 2 V
